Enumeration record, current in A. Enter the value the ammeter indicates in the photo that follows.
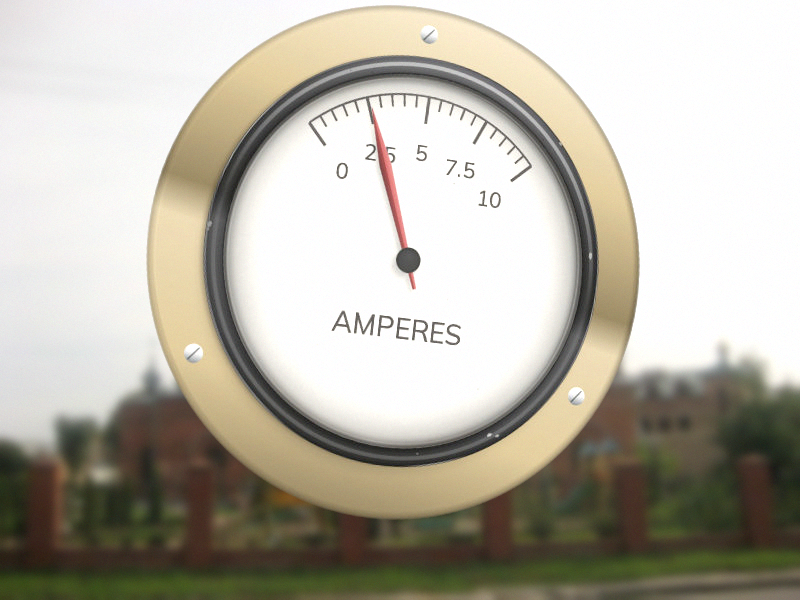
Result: 2.5 A
